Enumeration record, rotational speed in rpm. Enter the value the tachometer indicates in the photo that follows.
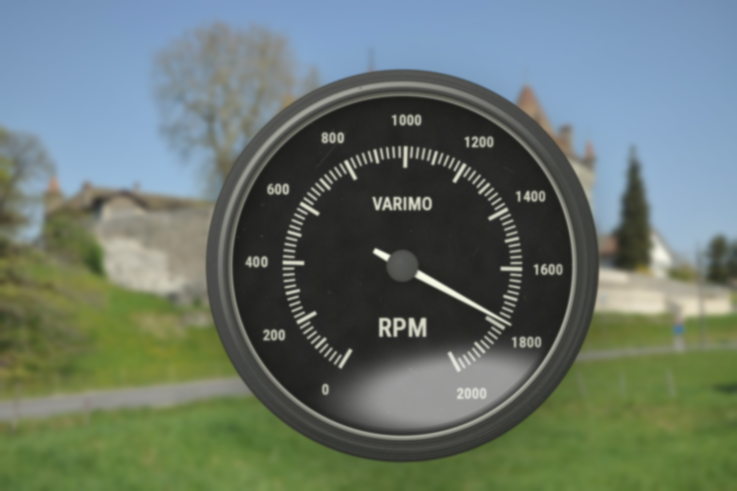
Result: 1780 rpm
